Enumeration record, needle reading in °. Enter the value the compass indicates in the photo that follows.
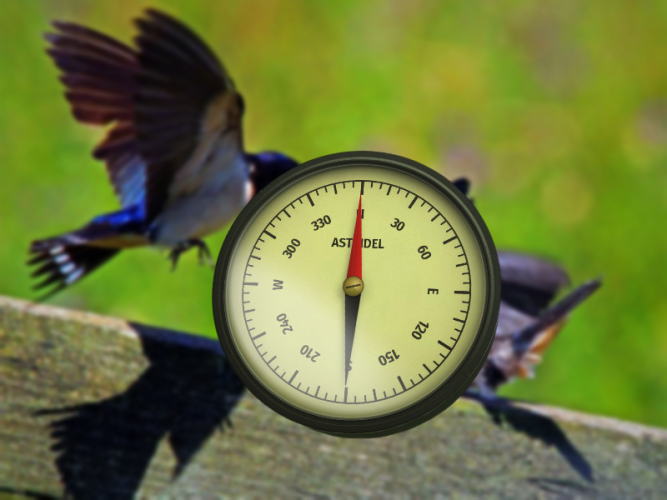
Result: 0 °
